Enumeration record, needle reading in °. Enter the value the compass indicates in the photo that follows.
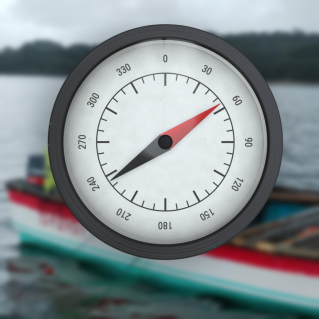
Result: 55 °
